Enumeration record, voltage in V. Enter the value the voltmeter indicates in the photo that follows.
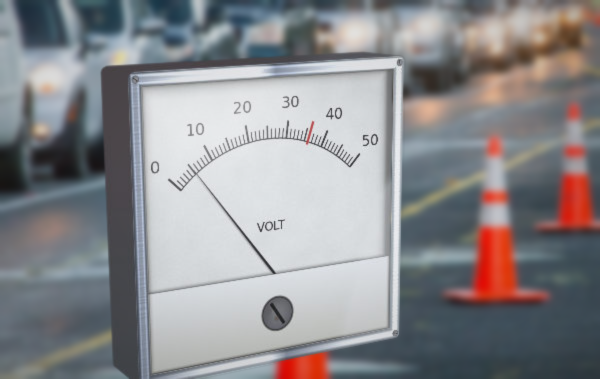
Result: 5 V
